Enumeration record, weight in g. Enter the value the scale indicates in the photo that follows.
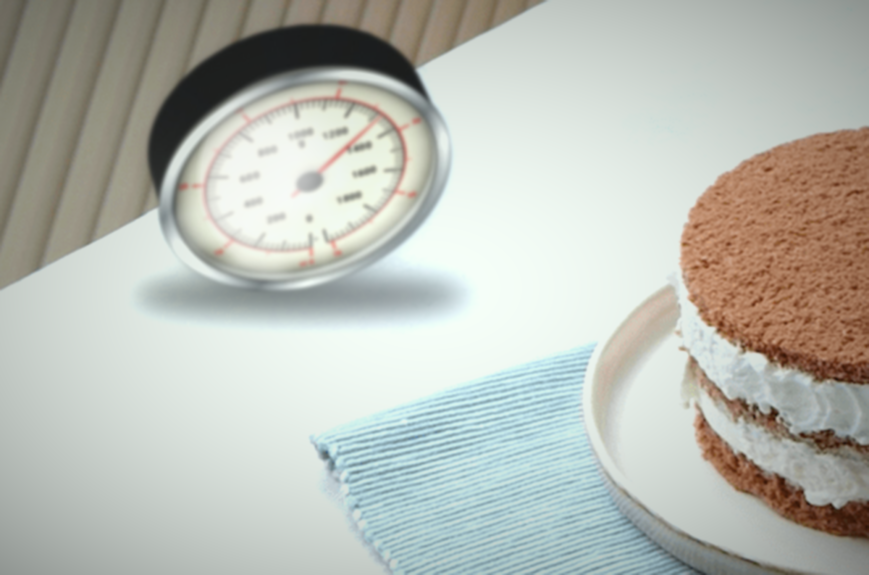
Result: 1300 g
